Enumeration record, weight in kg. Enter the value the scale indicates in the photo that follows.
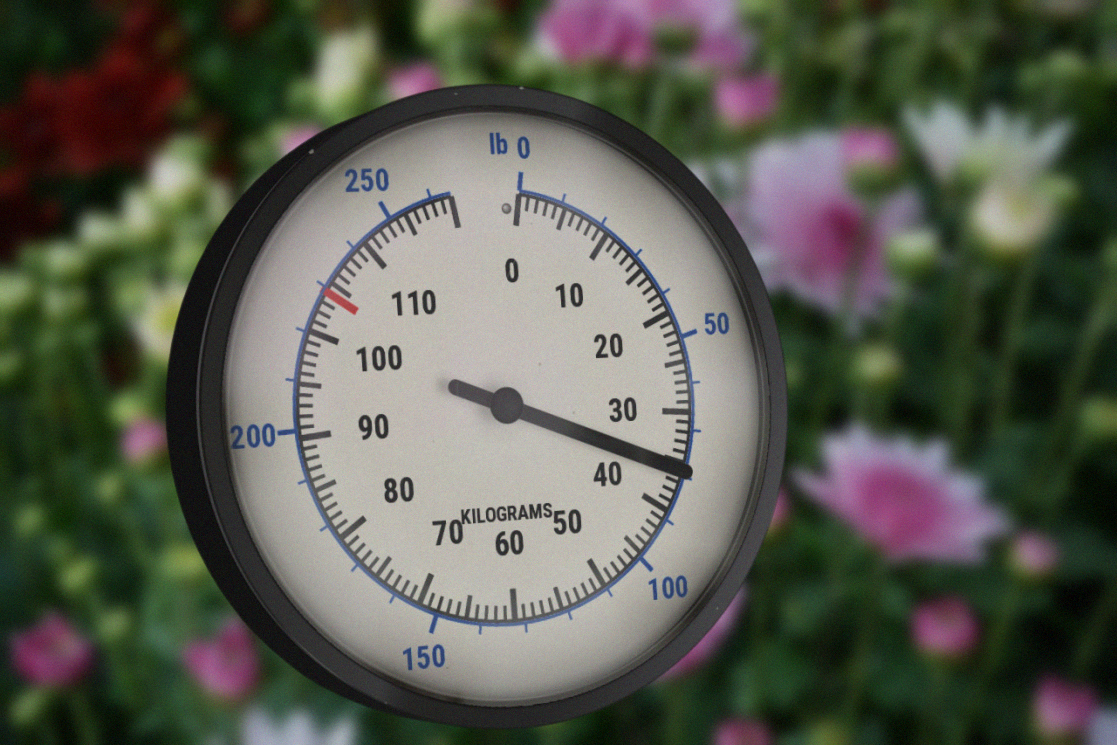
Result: 36 kg
